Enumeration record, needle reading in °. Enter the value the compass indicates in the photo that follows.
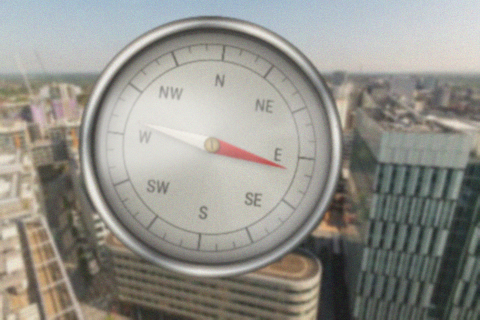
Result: 100 °
